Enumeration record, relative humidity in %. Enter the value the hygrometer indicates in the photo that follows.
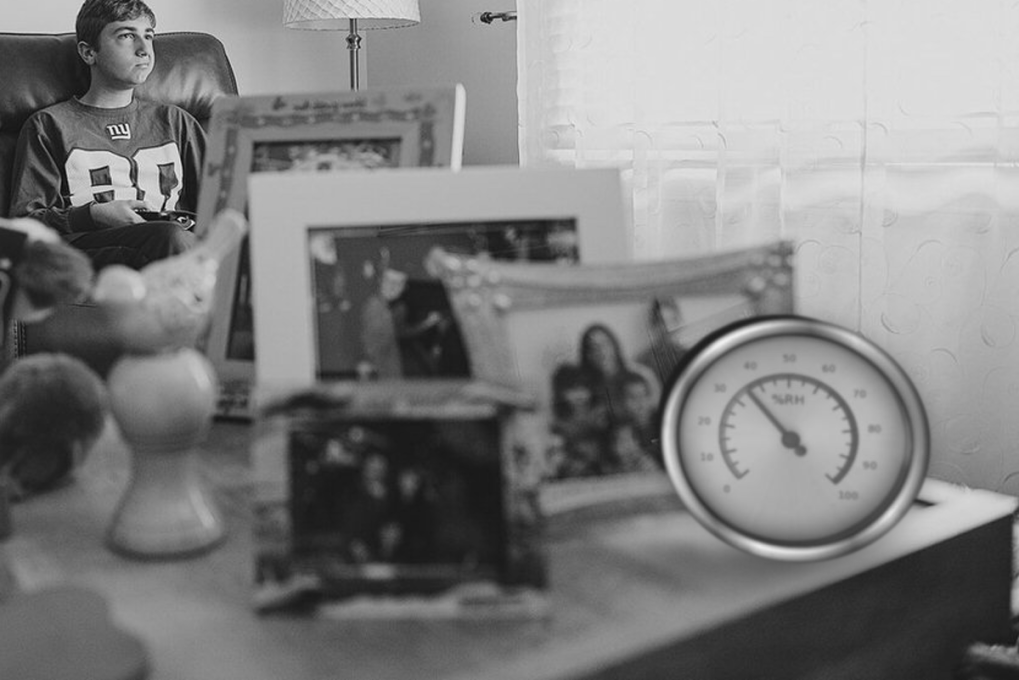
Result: 35 %
